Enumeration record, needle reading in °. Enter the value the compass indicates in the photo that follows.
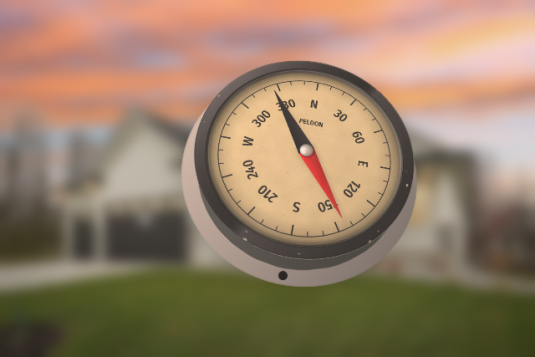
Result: 145 °
